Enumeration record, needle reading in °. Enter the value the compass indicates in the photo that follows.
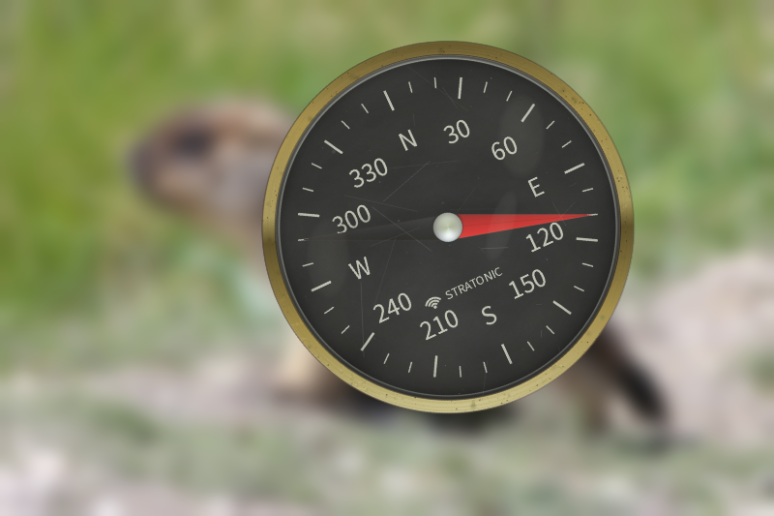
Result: 110 °
